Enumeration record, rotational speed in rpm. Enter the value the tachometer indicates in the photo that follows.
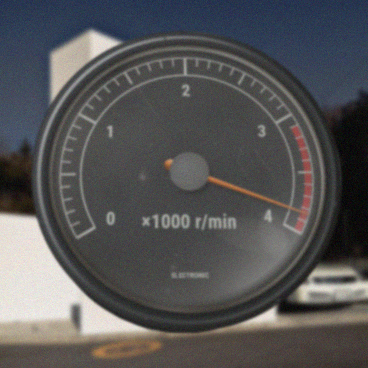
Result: 3850 rpm
